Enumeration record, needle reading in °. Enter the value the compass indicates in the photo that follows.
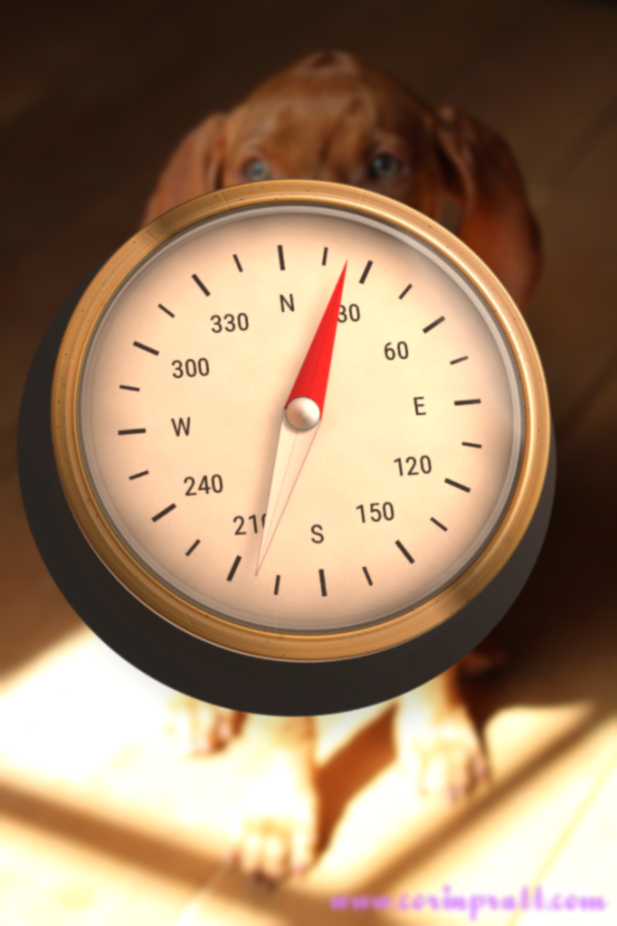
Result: 22.5 °
